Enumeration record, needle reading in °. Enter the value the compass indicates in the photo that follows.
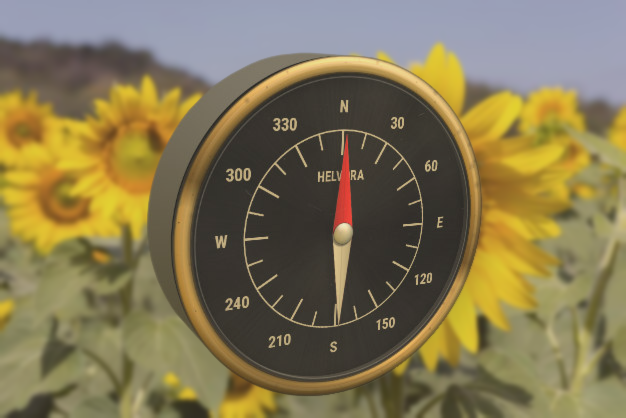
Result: 0 °
